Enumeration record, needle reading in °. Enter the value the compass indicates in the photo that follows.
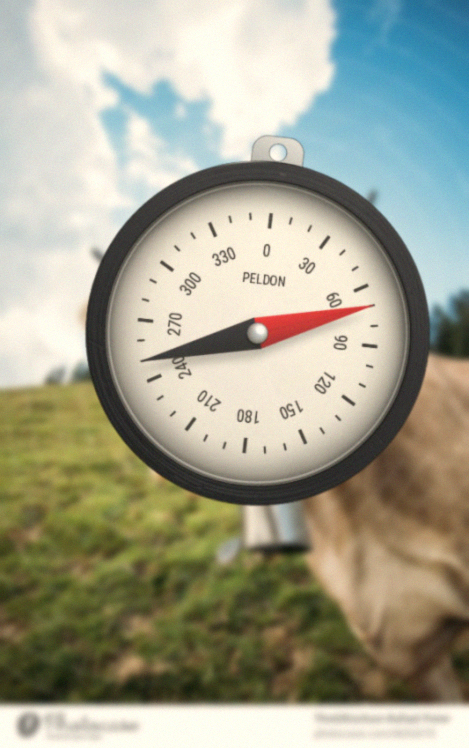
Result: 70 °
